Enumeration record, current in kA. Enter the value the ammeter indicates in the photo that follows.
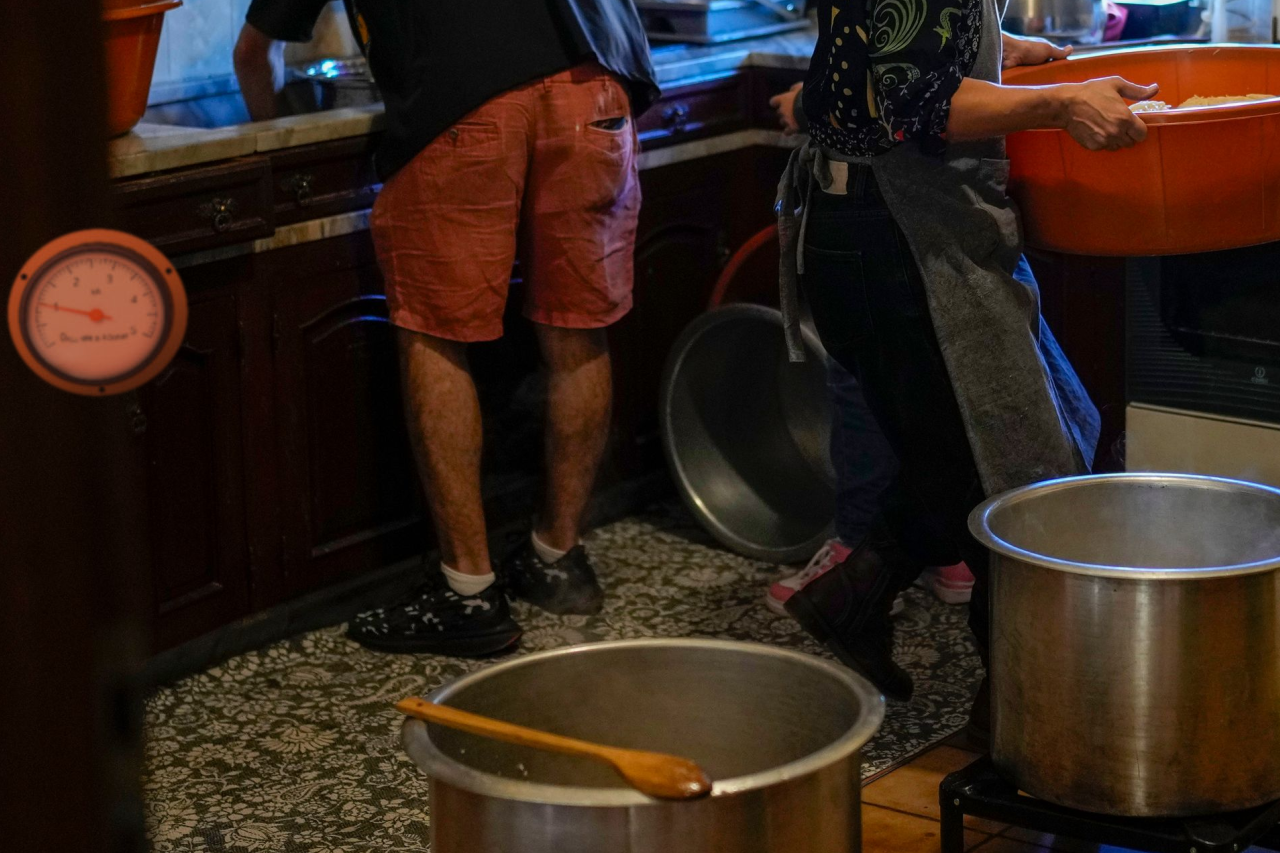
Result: 1 kA
